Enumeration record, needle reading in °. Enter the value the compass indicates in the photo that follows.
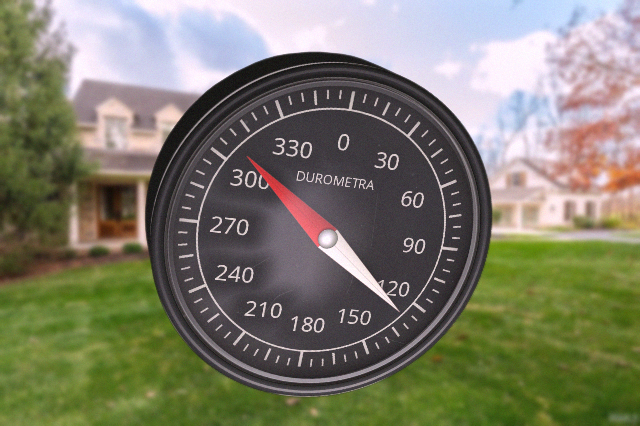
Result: 307.5 °
